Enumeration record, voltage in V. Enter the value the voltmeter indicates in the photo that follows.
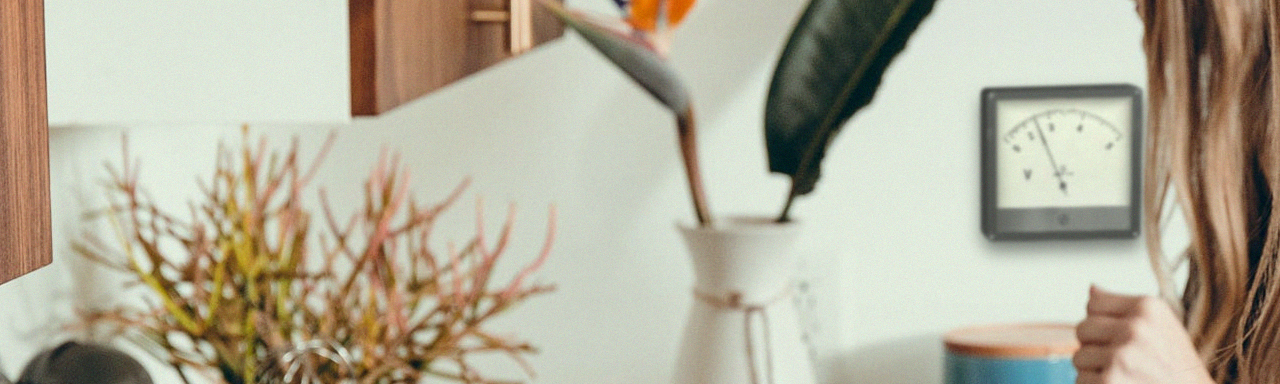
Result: 2.5 V
